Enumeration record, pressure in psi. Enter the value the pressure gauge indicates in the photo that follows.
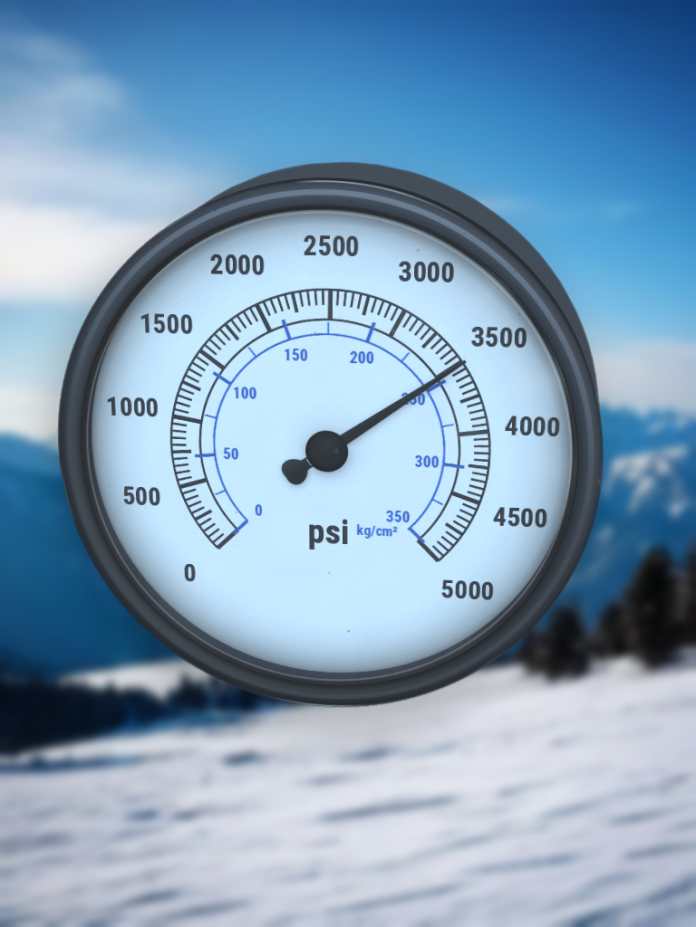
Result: 3500 psi
